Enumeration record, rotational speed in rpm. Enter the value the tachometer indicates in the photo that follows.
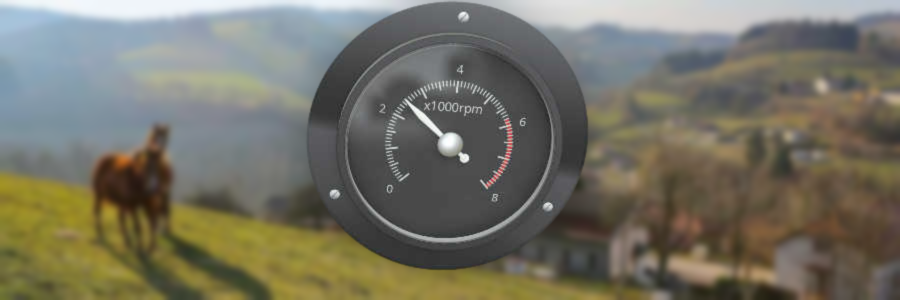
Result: 2500 rpm
